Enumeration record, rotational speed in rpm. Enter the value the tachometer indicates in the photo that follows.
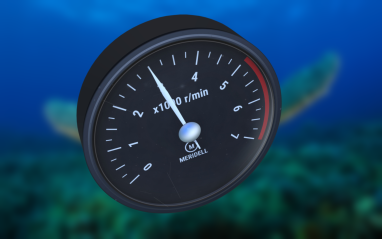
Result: 3000 rpm
